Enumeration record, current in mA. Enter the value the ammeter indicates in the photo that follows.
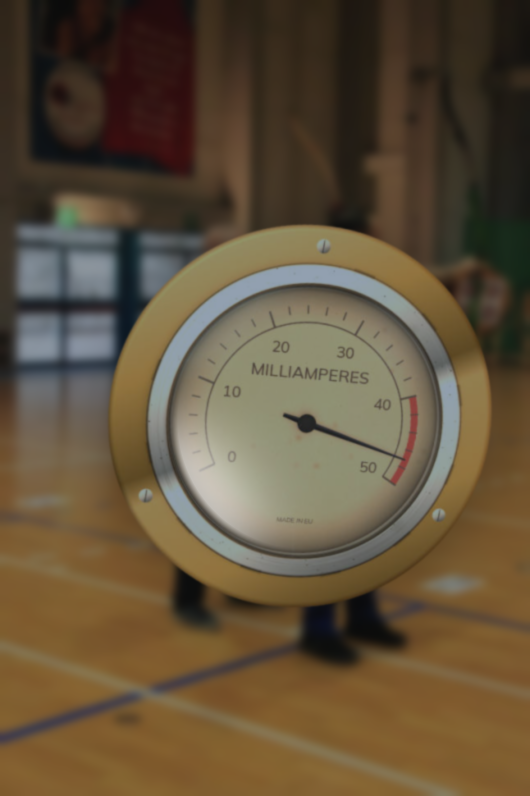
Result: 47 mA
